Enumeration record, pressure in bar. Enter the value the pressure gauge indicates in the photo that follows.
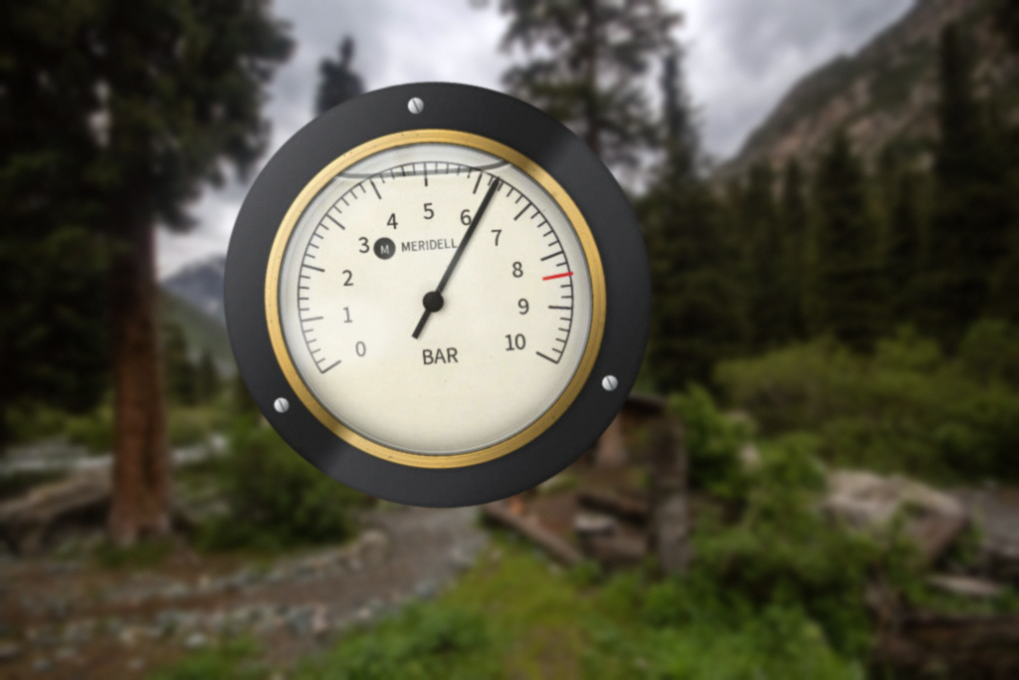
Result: 6.3 bar
